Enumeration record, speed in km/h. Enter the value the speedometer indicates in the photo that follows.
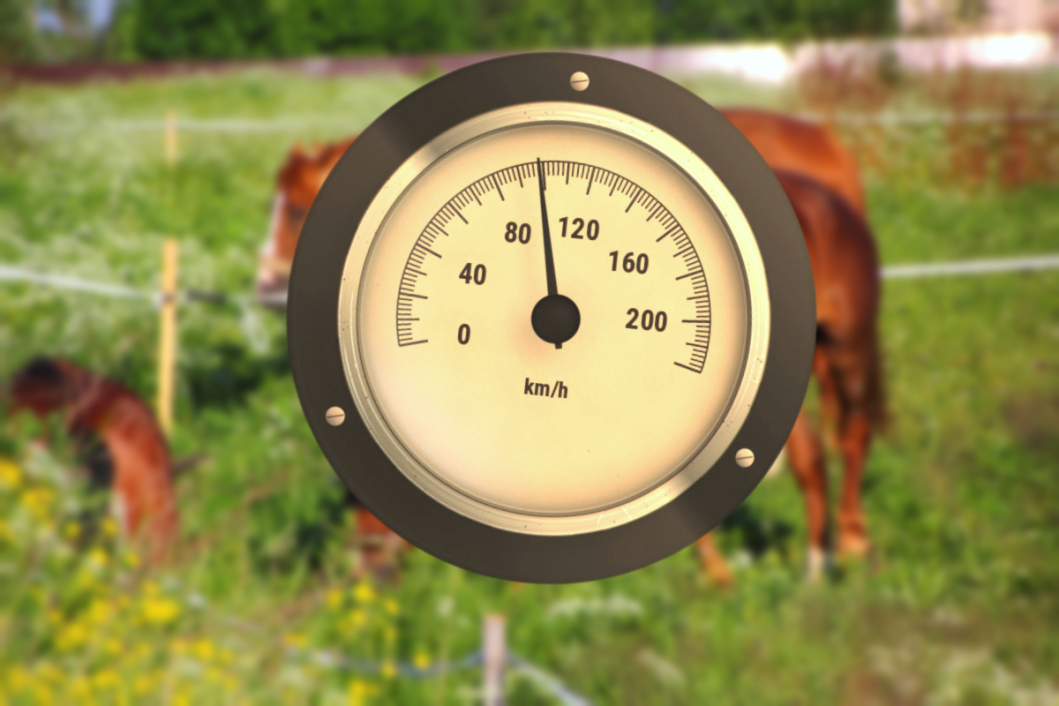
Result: 98 km/h
